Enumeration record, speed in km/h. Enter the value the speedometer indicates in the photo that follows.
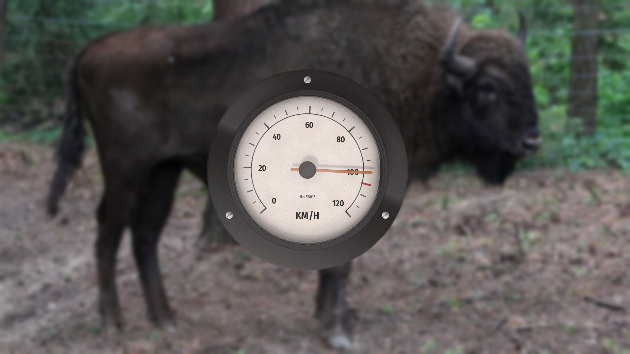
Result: 100 km/h
